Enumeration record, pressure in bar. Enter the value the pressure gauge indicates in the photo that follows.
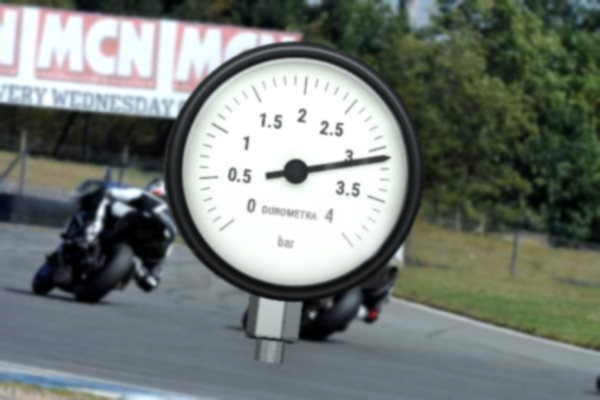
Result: 3.1 bar
